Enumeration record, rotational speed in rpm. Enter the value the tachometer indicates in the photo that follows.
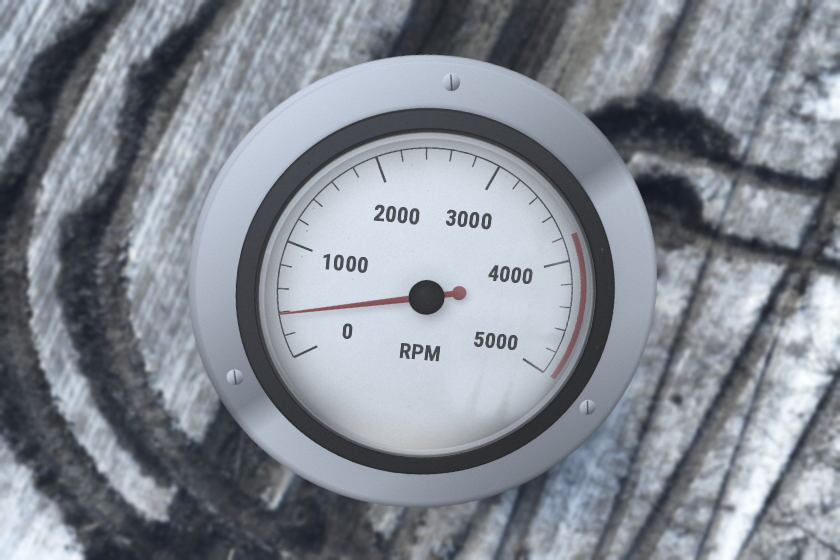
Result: 400 rpm
